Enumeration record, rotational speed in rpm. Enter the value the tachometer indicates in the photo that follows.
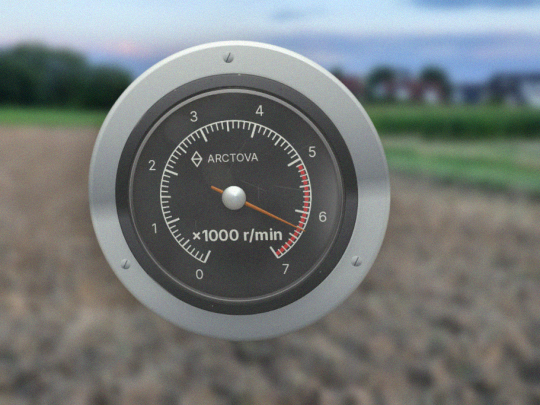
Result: 6300 rpm
